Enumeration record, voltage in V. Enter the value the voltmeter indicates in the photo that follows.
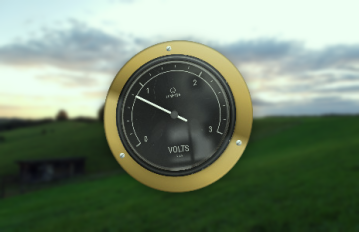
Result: 0.8 V
